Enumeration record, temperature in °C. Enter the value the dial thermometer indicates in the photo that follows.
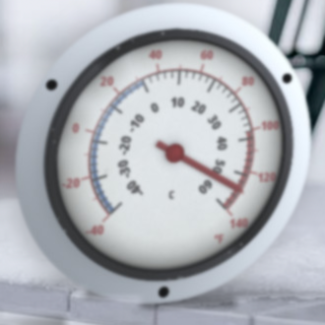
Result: 54 °C
